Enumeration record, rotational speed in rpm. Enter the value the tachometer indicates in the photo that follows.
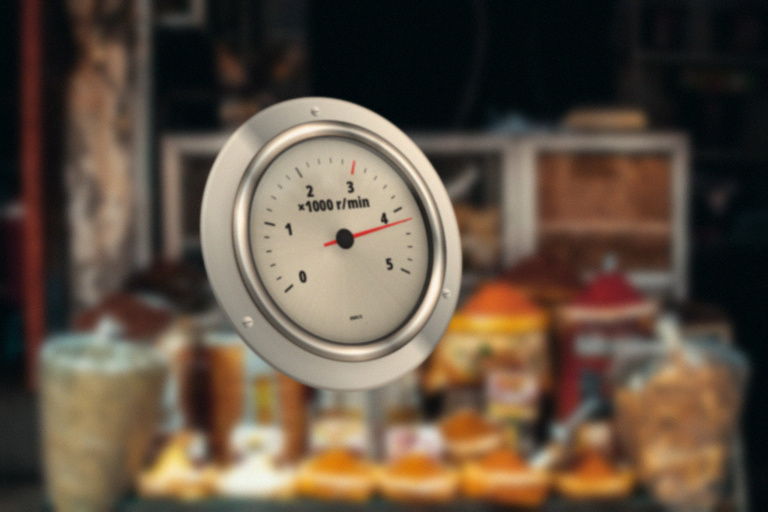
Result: 4200 rpm
